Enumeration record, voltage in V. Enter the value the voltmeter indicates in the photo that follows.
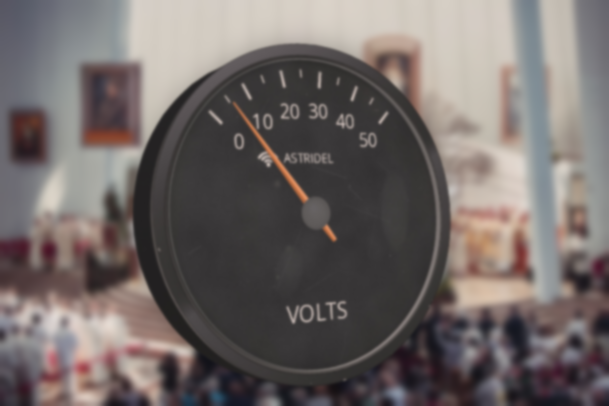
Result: 5 V
